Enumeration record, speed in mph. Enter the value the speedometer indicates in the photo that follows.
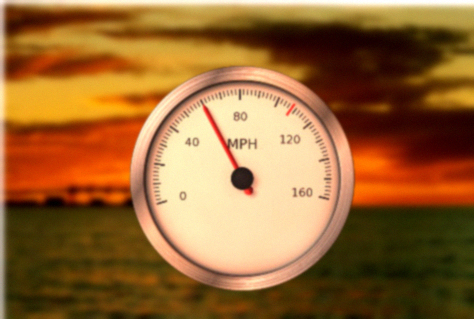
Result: 60 mph
